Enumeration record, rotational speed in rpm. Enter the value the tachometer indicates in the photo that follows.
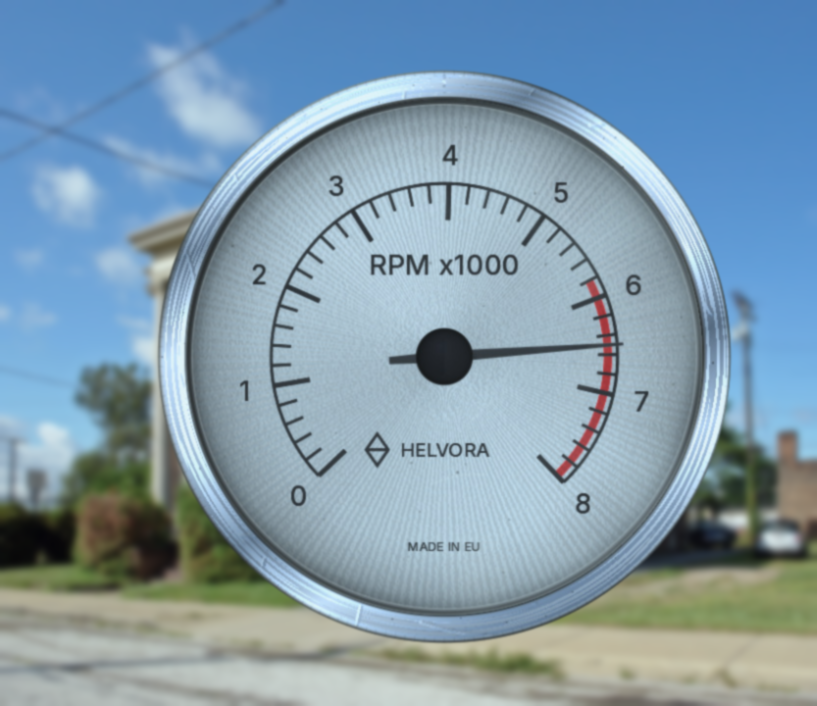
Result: 6500 rpm
